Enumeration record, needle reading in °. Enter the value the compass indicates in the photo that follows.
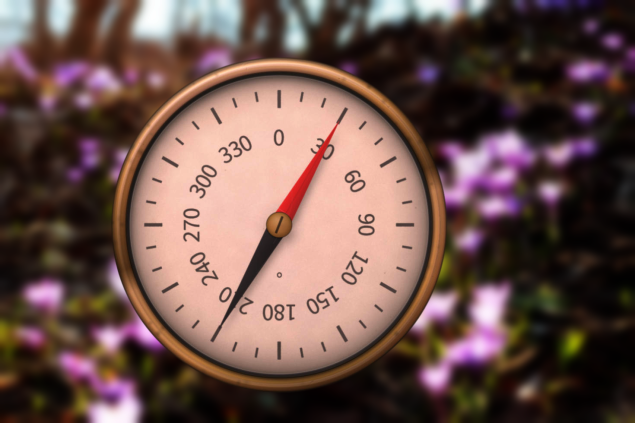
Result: 30 °
